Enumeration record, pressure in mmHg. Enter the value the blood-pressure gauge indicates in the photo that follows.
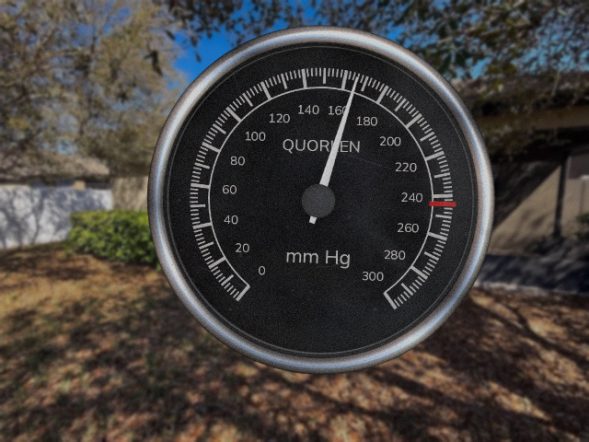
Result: 166 mmHg
